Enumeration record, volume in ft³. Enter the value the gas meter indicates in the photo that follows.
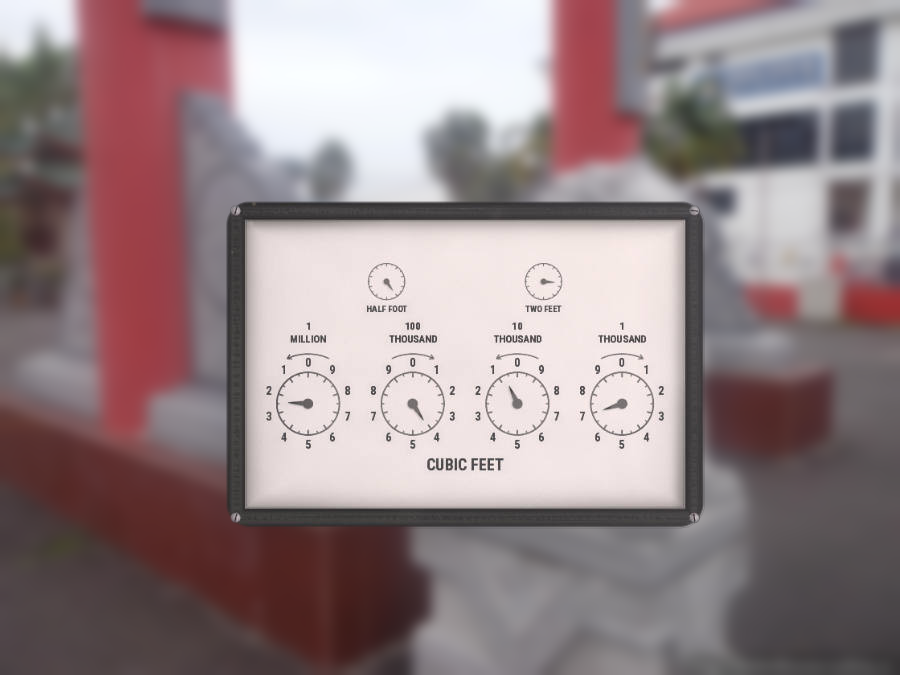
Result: 240700 ft³
